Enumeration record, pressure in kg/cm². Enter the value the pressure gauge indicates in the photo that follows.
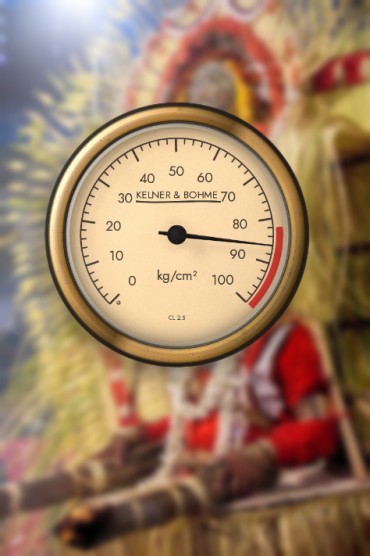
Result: 86 kg/cm²
